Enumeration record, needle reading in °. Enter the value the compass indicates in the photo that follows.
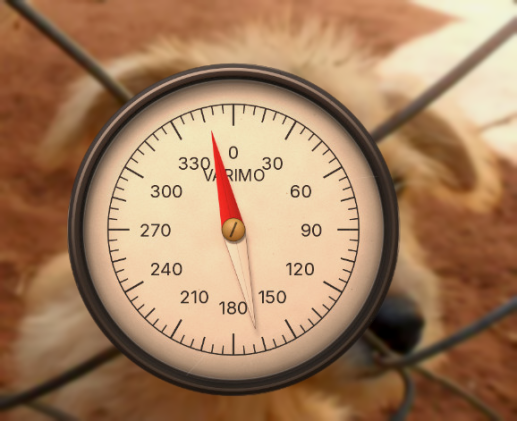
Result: 347.5 °
